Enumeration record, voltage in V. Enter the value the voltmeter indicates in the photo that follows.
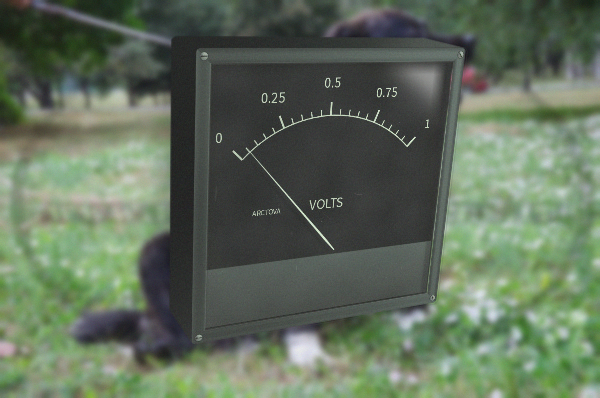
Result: 0.05 V
